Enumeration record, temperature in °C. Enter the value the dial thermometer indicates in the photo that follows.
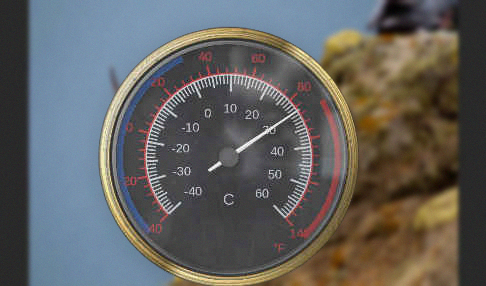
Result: 30 °C
